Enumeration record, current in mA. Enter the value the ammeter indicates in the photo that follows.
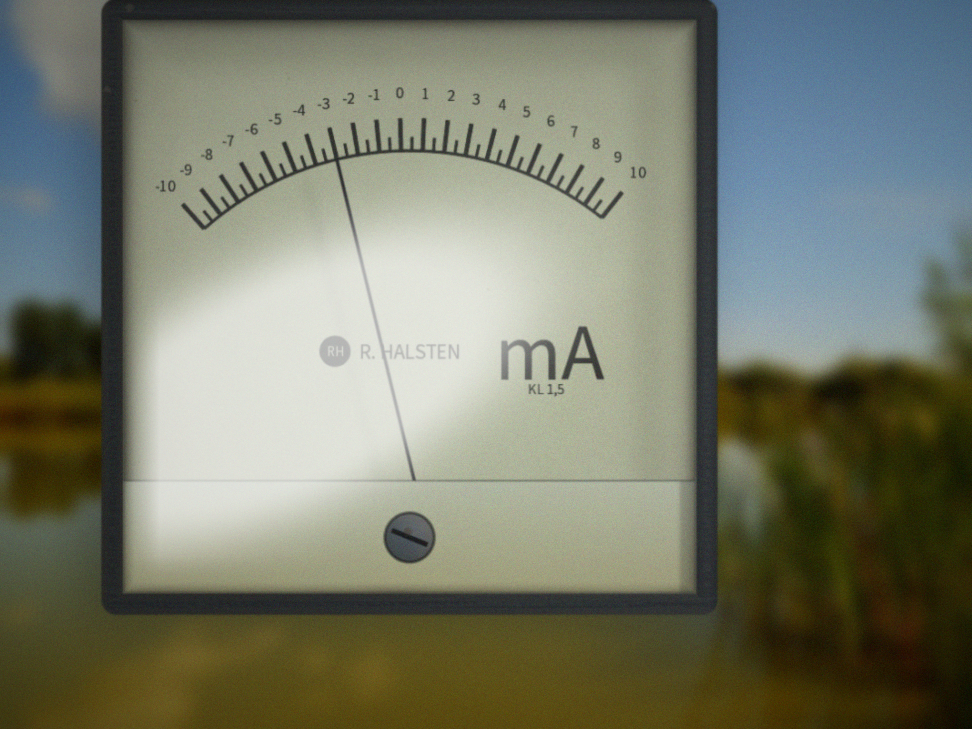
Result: -3 mA
